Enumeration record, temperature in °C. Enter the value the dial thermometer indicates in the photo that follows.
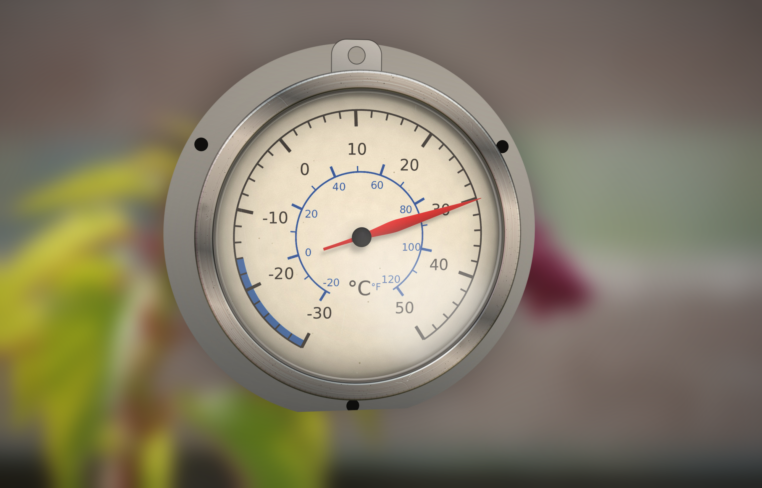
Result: 30 °C
